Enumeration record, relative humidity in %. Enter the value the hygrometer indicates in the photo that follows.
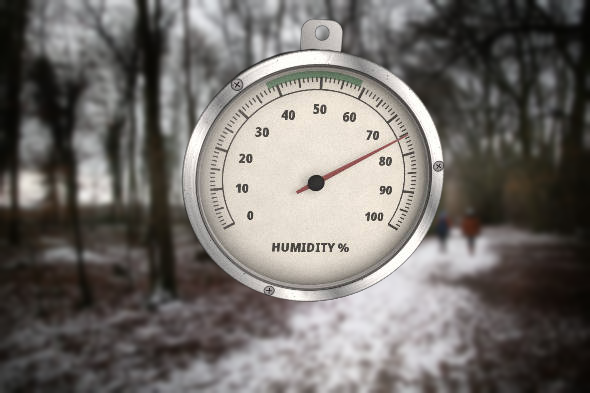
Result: 75 %
